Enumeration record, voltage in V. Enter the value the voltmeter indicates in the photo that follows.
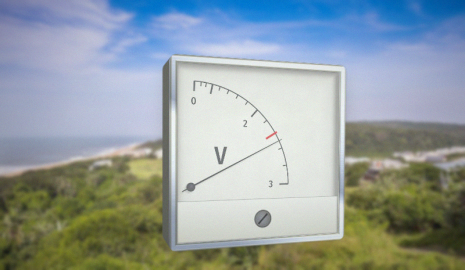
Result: 2.5 V
